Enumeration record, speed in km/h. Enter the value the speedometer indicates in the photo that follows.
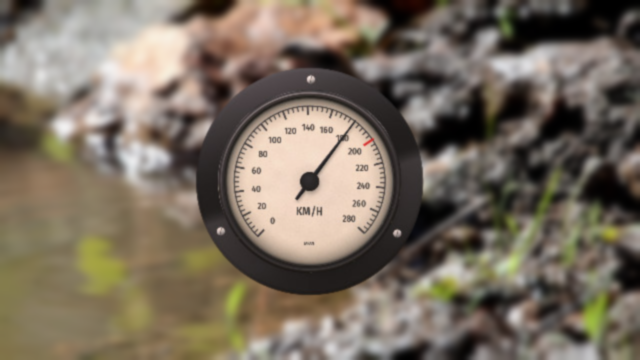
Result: 180 km/h
